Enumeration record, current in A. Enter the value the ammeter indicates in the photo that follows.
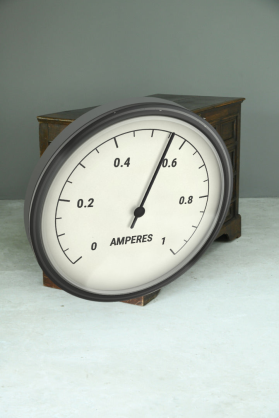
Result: 0.55 A
